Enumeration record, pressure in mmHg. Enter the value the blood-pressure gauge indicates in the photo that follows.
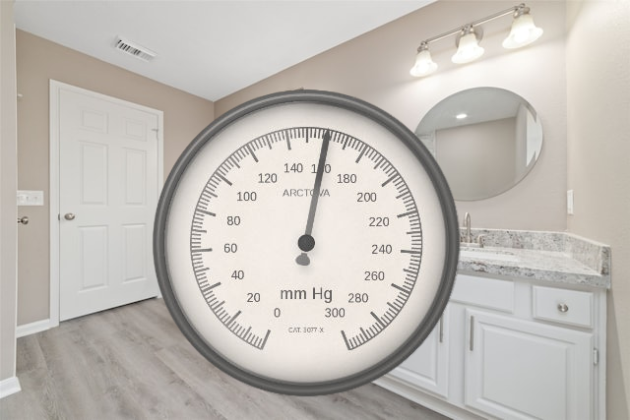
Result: 160 mmHg
